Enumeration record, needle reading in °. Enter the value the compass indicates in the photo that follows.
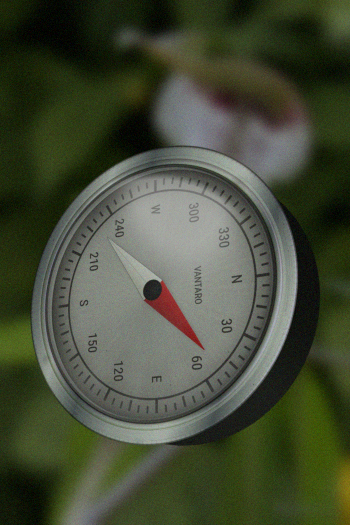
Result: 50 °
